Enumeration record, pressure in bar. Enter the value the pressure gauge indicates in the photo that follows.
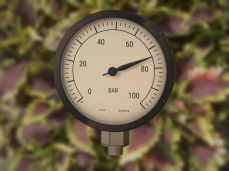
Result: 74 bar
